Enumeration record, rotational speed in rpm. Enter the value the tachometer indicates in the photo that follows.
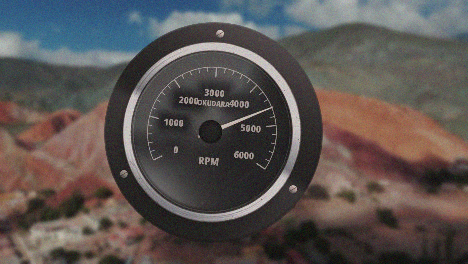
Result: 4600 rpm
